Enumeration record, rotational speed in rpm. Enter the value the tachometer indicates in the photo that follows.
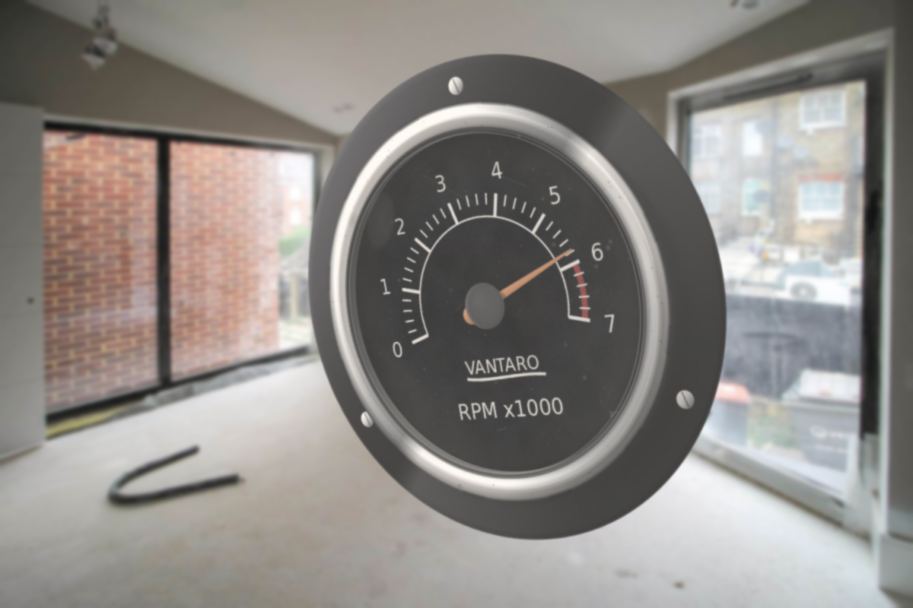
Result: 5800 rpm
